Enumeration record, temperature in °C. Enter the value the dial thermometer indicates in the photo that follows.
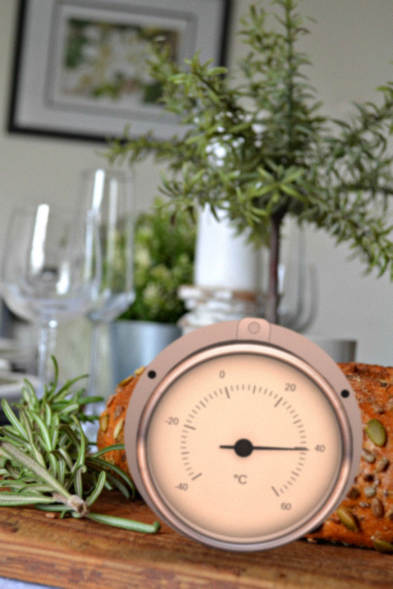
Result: 40 °C
